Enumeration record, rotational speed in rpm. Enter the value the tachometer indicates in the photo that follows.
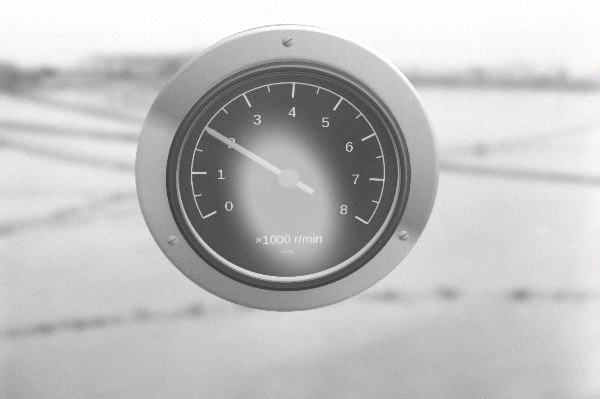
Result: 2000 rpm
